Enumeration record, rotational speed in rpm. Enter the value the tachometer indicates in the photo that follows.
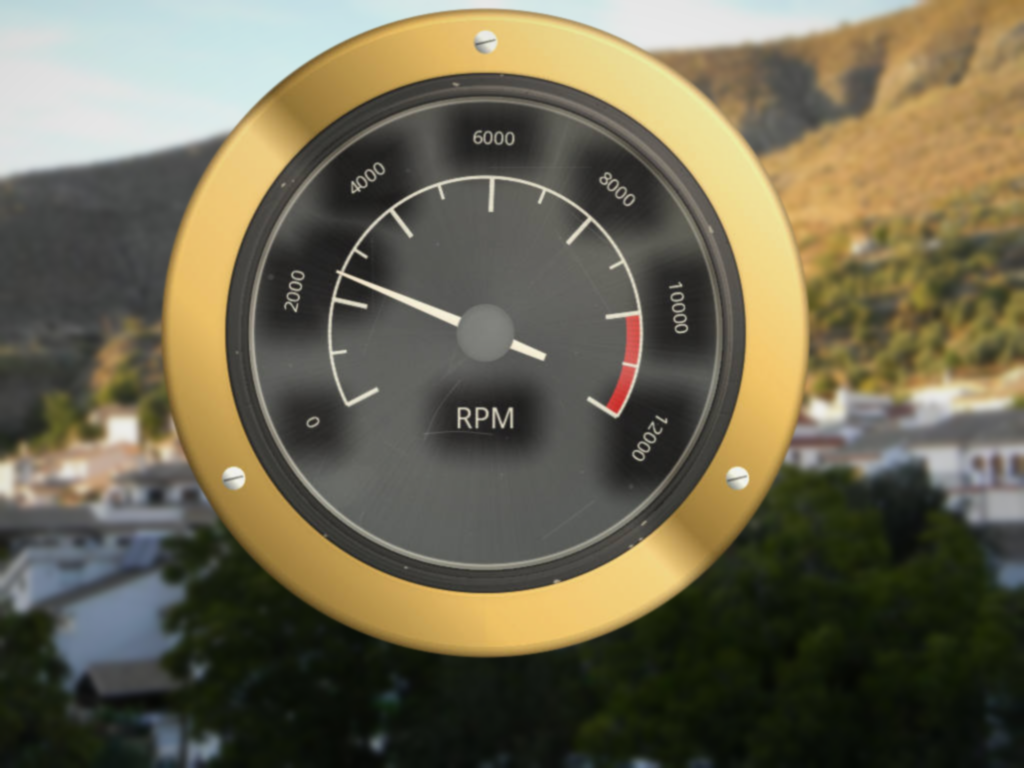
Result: 2500 rpm
